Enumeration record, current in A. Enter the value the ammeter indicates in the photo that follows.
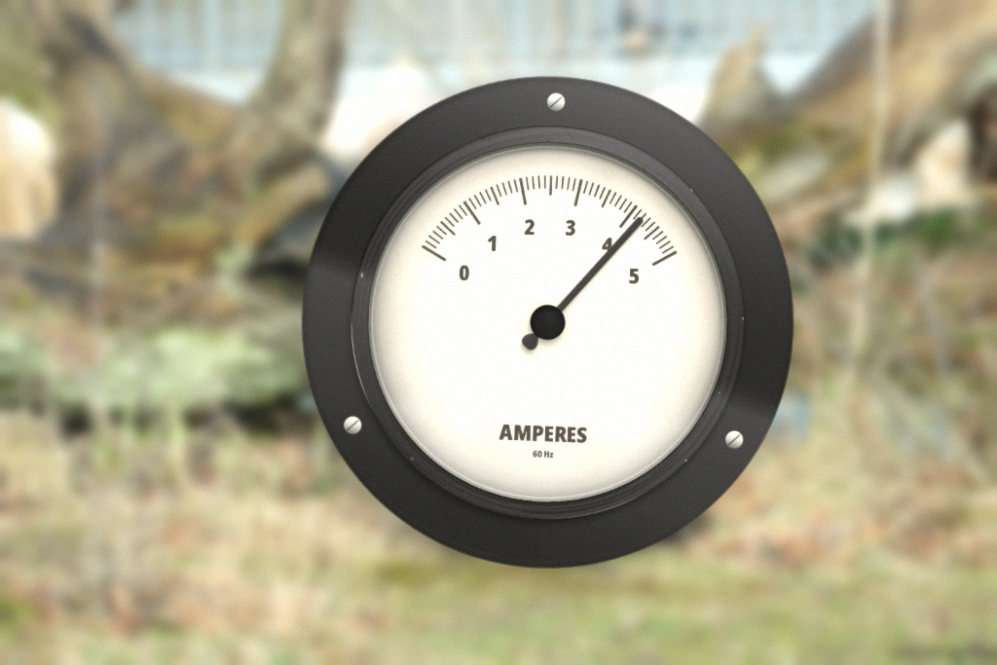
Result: 4.2 A
